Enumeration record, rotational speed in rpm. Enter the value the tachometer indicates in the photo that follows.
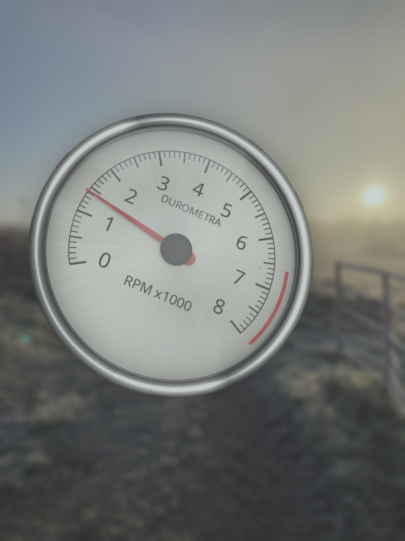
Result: 1400 rpm
